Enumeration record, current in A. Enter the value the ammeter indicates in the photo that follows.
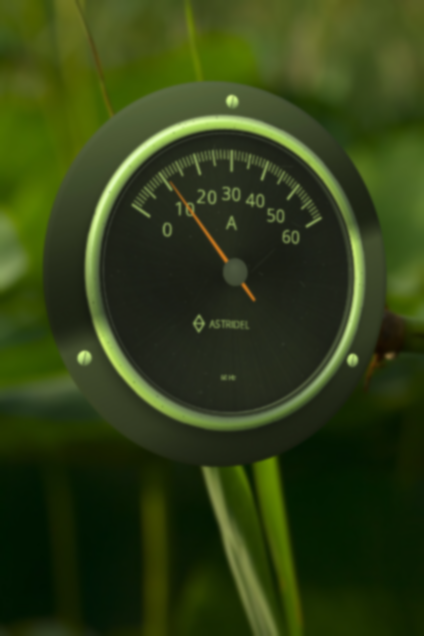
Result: 10 A
